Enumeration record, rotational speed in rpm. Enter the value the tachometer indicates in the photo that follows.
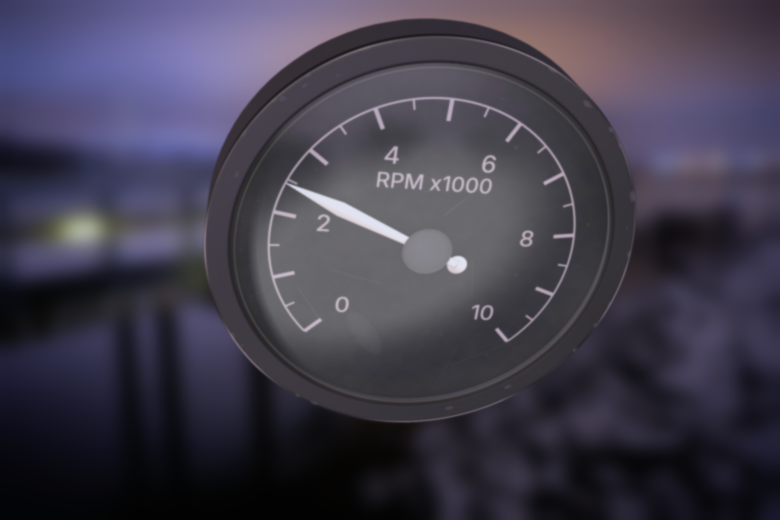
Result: 2500 rpm
